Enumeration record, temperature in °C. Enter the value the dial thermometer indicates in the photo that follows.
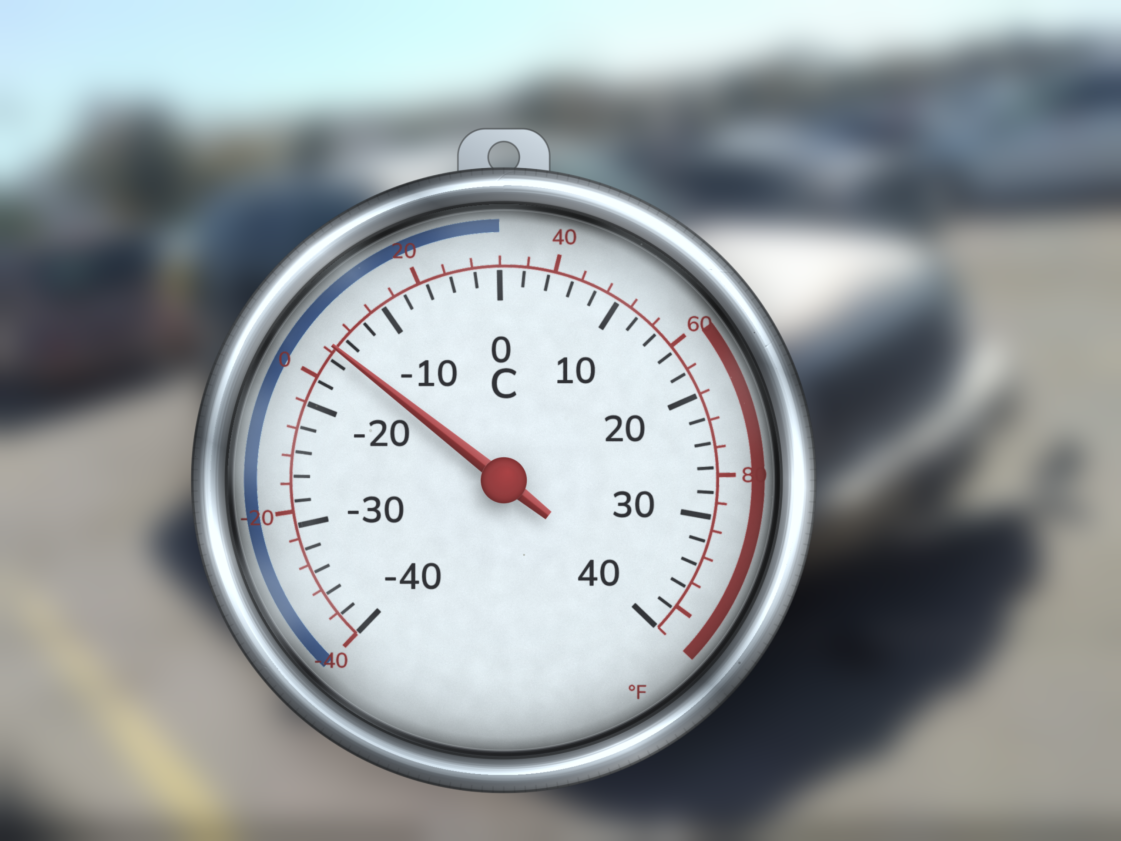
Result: -15 °C
